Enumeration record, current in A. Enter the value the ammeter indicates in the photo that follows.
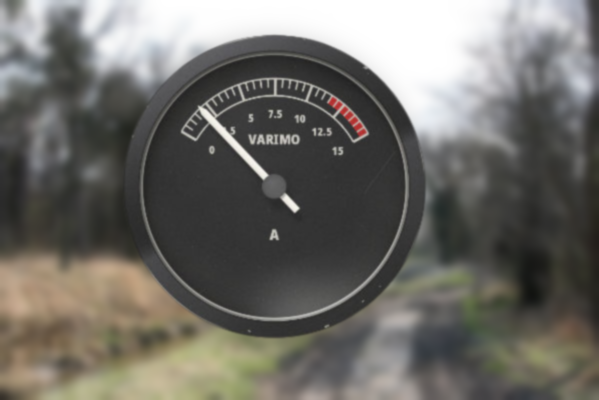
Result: 2 A
